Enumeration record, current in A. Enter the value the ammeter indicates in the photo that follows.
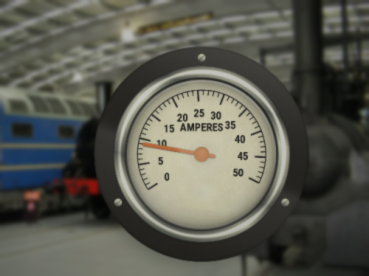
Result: 9 A
